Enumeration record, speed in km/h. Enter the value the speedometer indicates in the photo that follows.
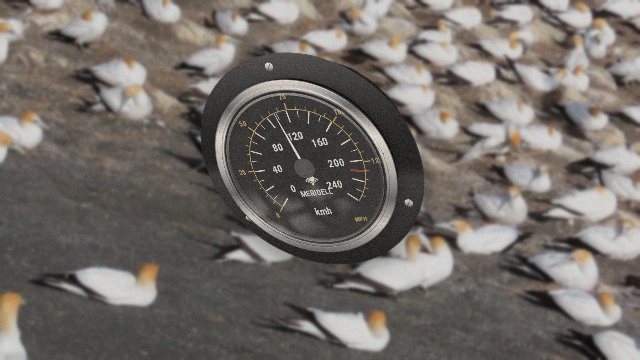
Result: 110 km/h
